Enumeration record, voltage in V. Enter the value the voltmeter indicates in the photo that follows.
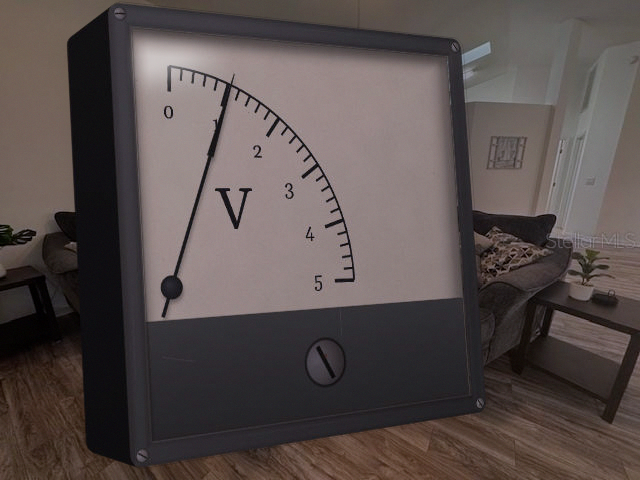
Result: 1 V
